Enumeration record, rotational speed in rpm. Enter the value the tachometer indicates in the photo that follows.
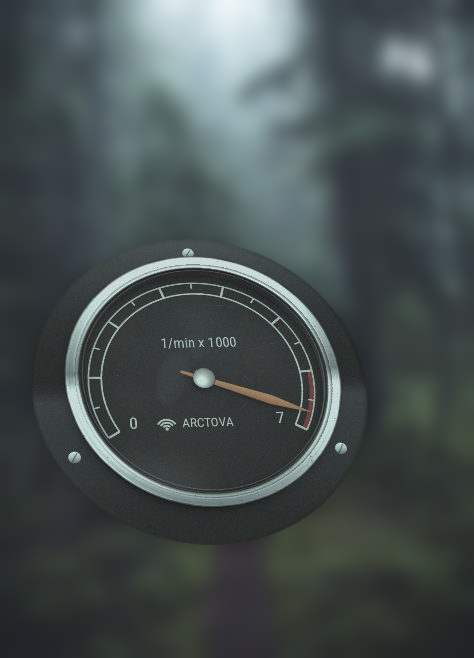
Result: 6750 rpm
